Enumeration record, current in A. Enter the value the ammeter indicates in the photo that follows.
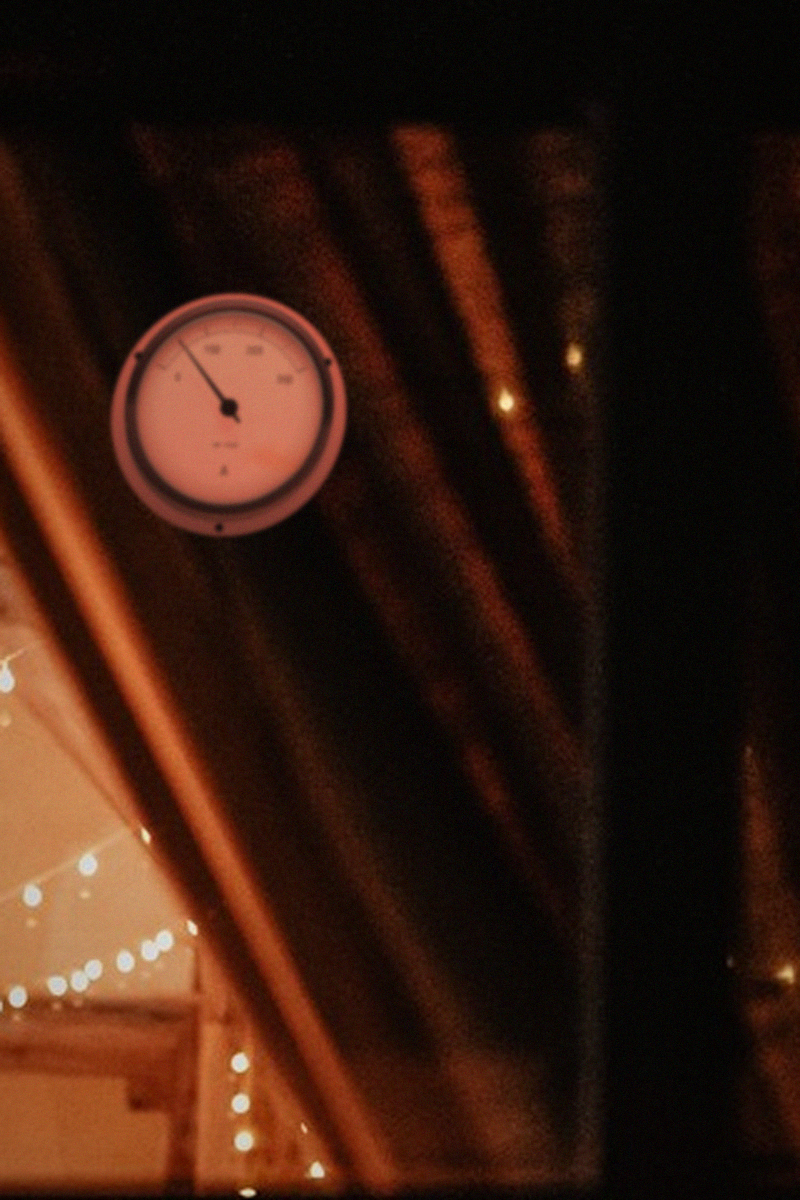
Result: 50 A
